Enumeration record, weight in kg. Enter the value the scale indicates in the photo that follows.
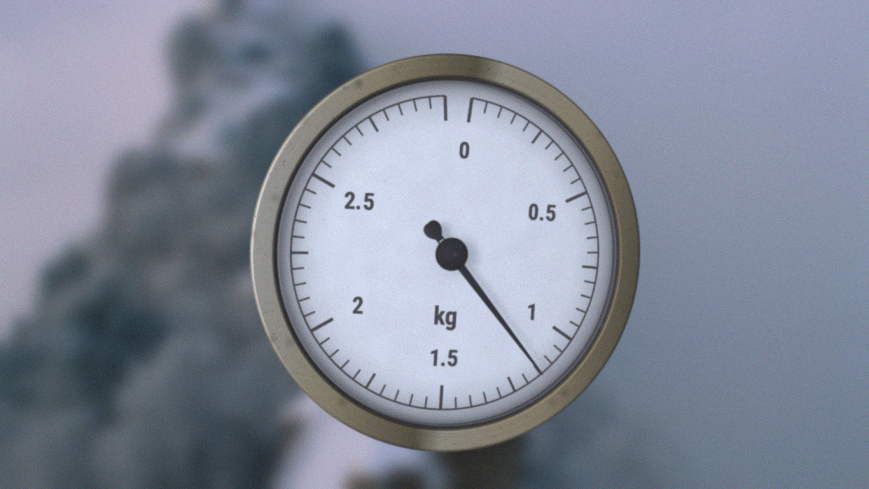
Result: 1.15 kg
